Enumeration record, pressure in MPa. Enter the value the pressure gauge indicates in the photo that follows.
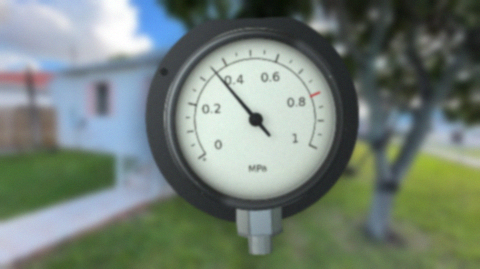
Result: 0.35 MPa
